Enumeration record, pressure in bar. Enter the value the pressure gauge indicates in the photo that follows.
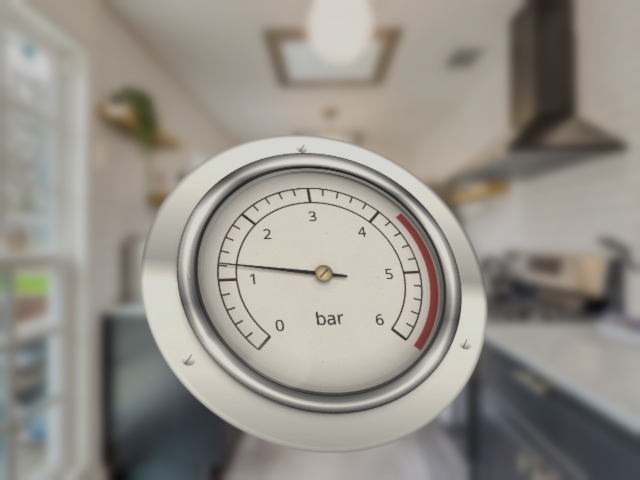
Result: 1.2 bar
